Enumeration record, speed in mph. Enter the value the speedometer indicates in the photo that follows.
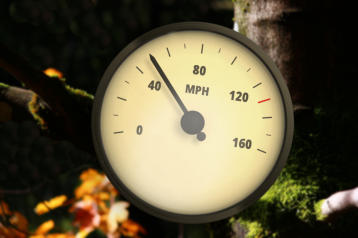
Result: 50 mph
